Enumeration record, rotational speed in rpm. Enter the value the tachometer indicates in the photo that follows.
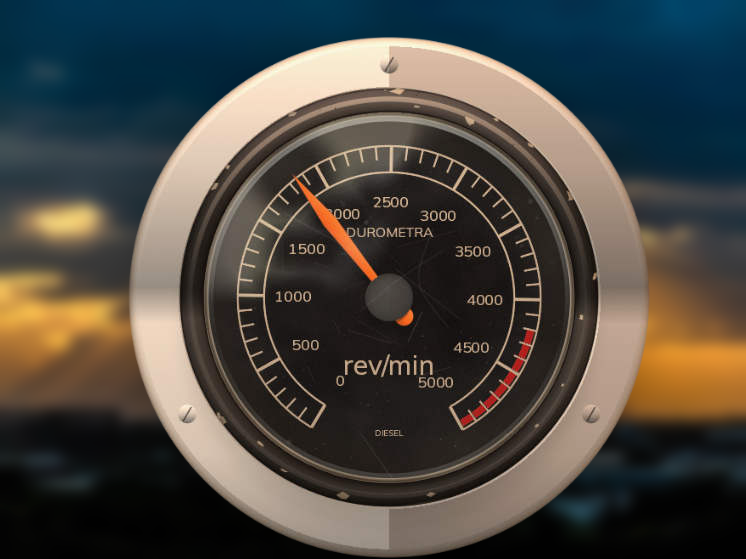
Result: 1850 rpm
